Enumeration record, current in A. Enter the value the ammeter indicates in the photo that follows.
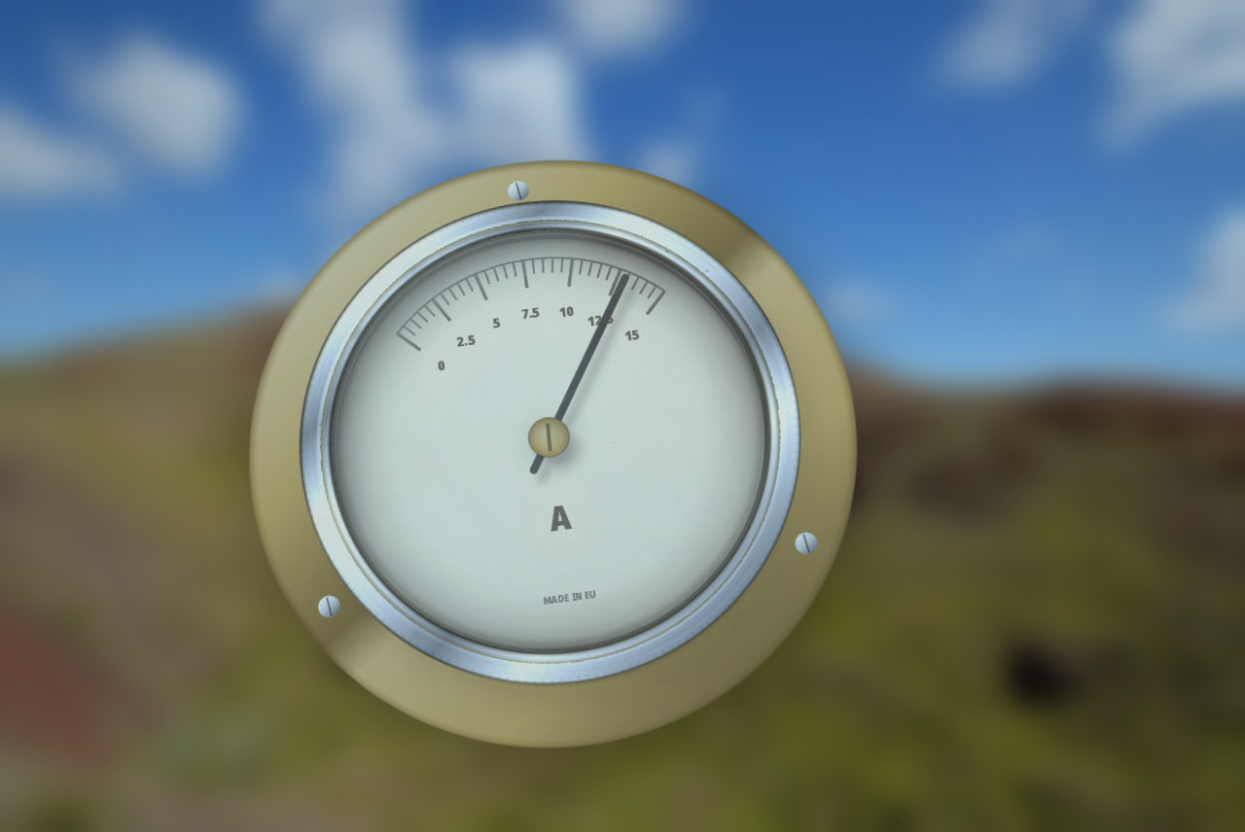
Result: 13 A
